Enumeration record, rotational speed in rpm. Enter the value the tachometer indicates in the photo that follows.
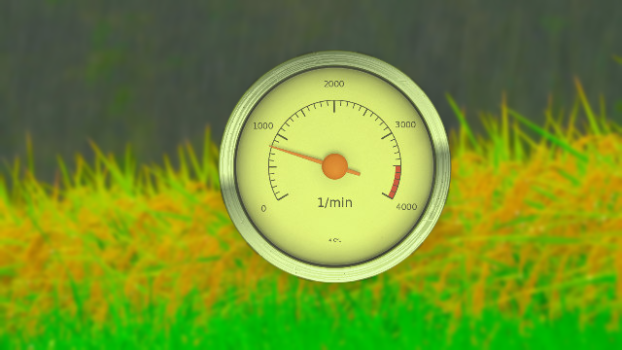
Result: 800 rpm
